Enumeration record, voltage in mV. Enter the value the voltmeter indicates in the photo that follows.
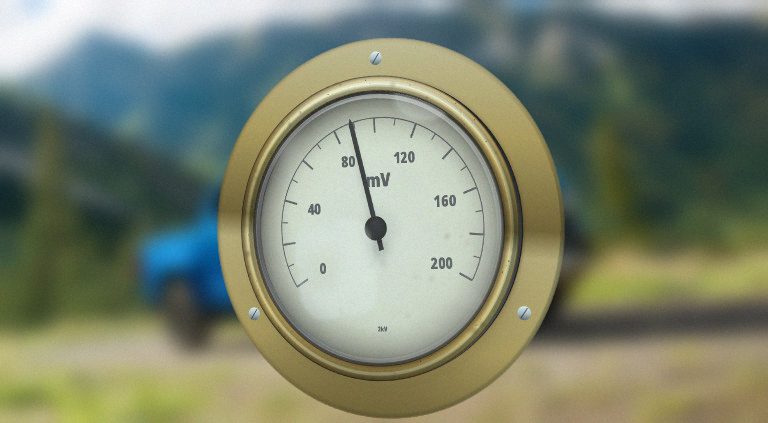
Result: 90 mV
